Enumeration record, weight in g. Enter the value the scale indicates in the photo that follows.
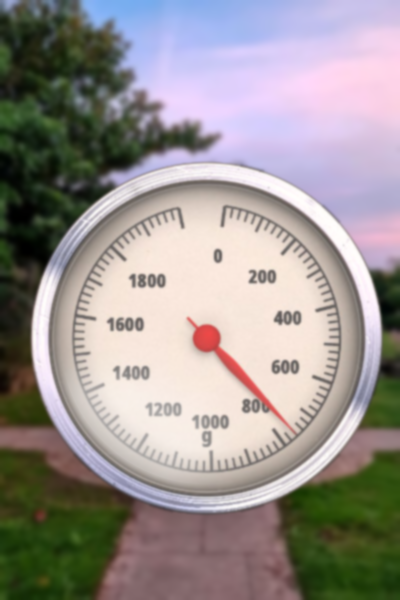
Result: 760 g
